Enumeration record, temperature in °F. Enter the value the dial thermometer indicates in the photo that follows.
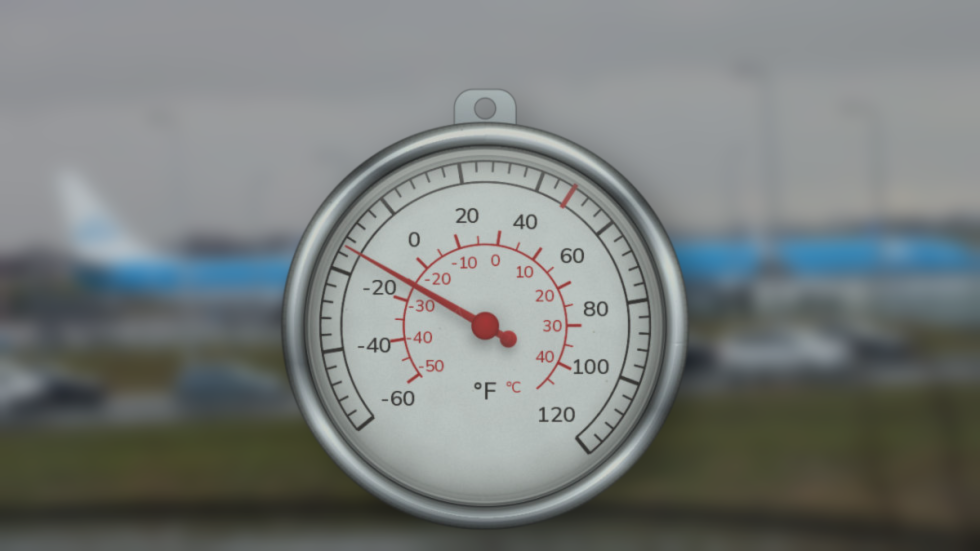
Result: -14 °F
